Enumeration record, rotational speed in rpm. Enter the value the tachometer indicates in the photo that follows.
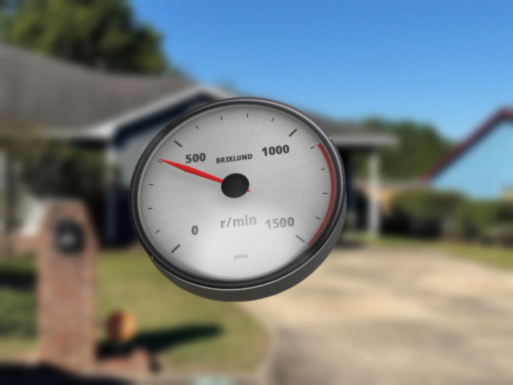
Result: 400 rpm
